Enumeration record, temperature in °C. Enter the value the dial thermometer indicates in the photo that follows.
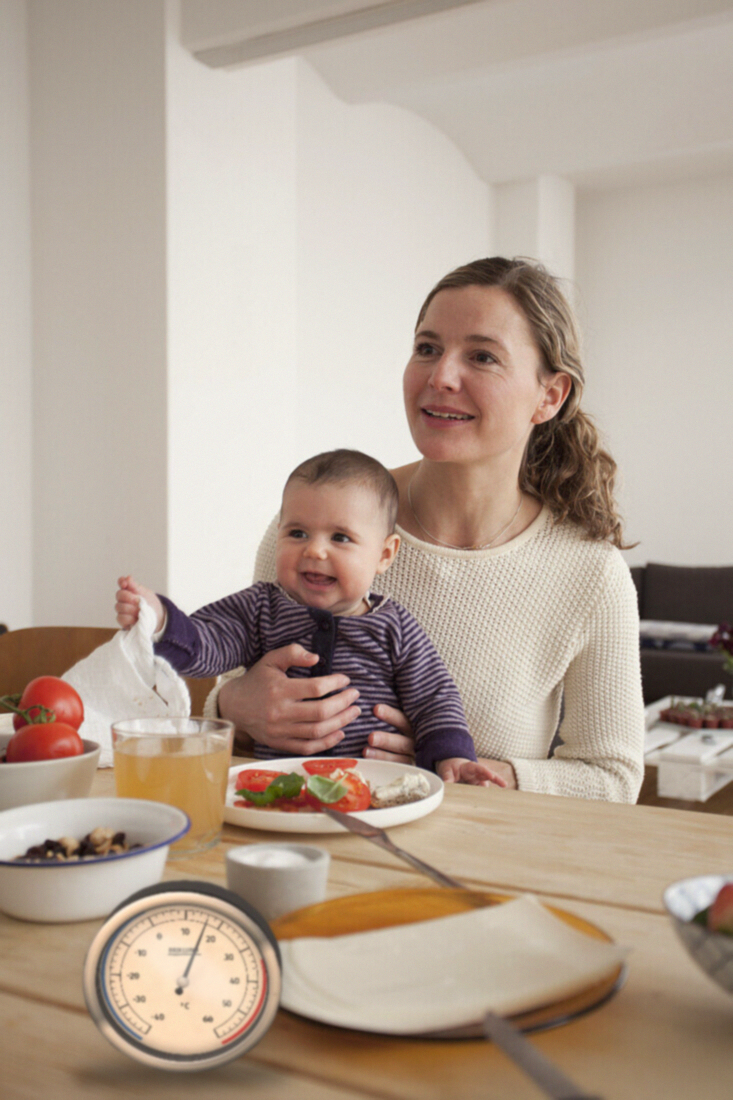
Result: 16 °C
